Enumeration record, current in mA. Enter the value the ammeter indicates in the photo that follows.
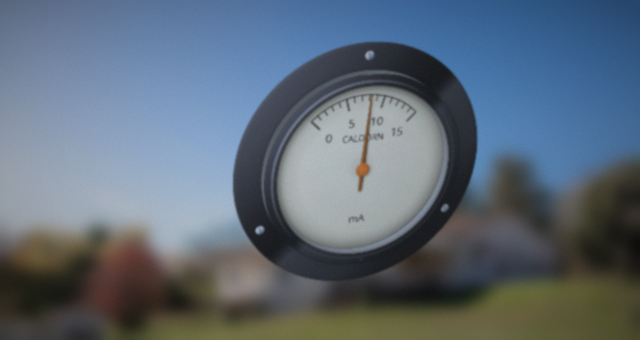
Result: 8 mA
